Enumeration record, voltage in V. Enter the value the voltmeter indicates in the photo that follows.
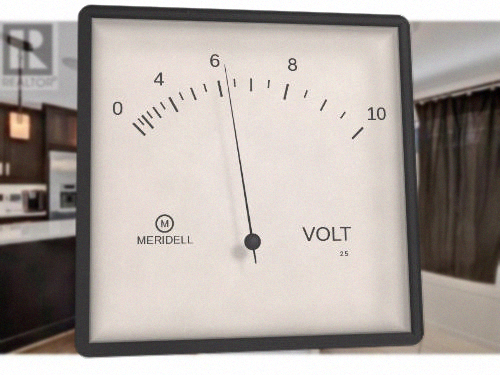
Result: 6.25 V
